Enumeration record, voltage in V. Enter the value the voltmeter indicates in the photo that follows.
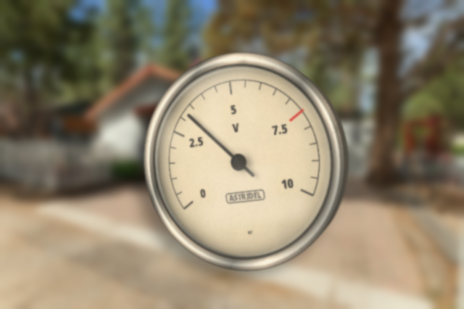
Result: 3.25 V
